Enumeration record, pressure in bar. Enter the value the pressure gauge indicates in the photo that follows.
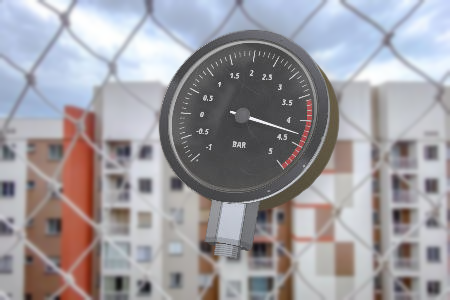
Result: 4.3 bar
